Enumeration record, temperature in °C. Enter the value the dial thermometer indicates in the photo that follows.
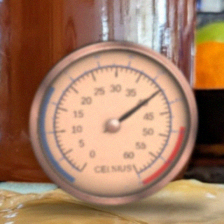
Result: 40 °C
